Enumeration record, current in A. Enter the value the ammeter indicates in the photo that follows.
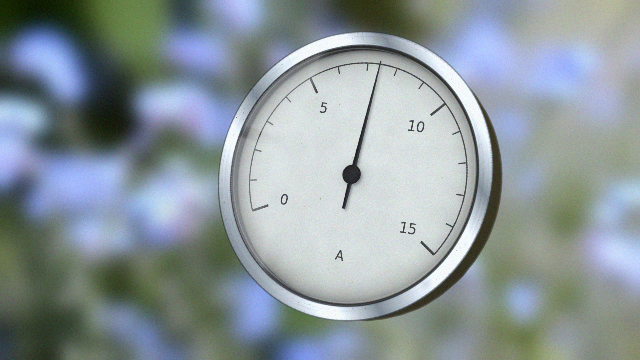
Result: 7.5 A
